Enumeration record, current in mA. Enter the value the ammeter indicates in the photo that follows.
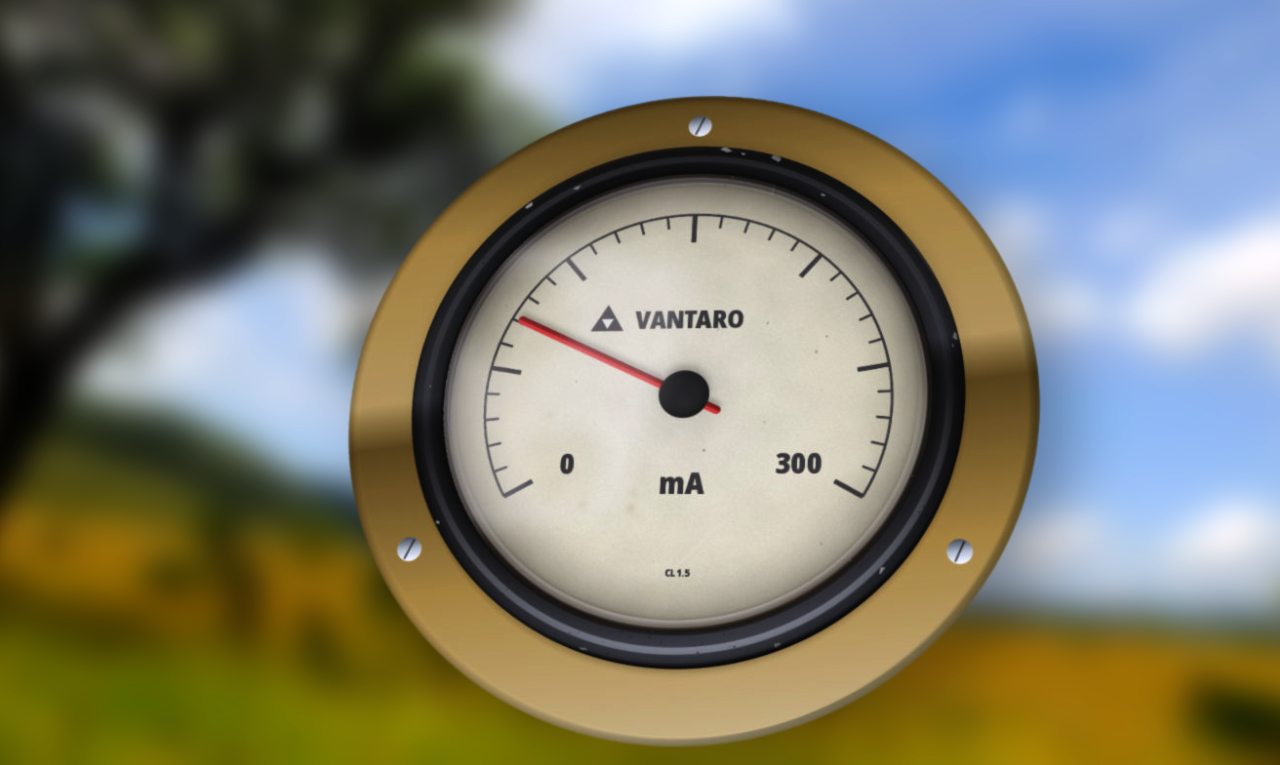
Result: 70 mA
